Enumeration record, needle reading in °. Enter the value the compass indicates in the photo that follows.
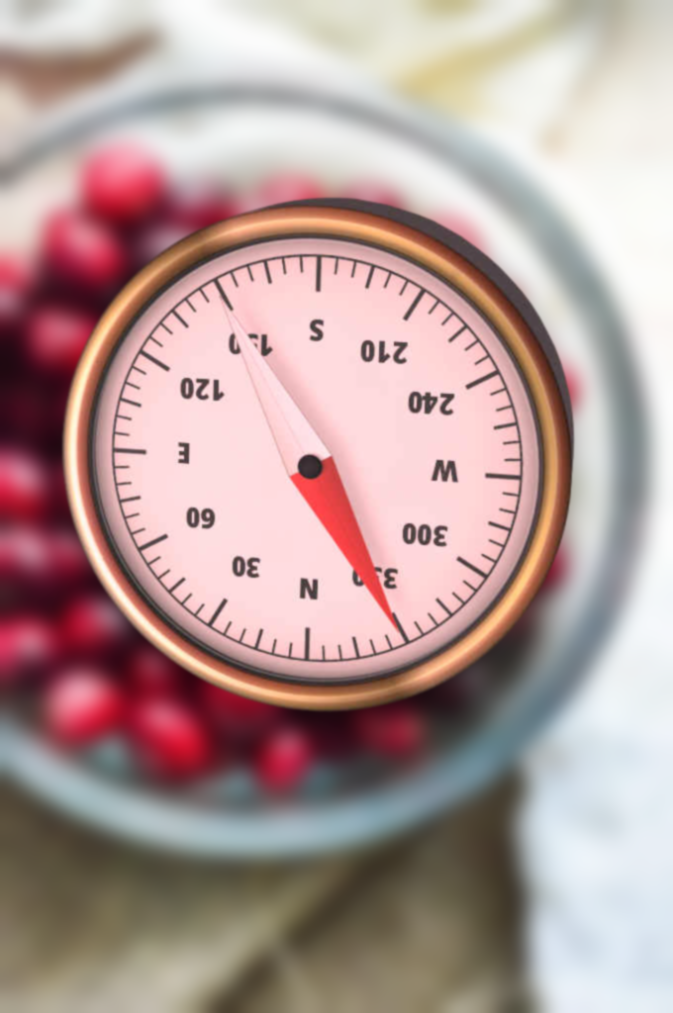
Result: 330 °
